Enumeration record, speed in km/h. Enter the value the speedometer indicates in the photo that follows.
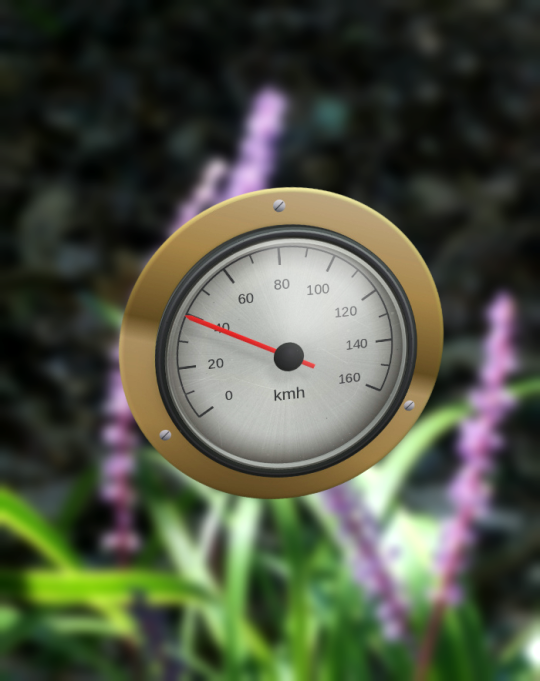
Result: 40 km/h
